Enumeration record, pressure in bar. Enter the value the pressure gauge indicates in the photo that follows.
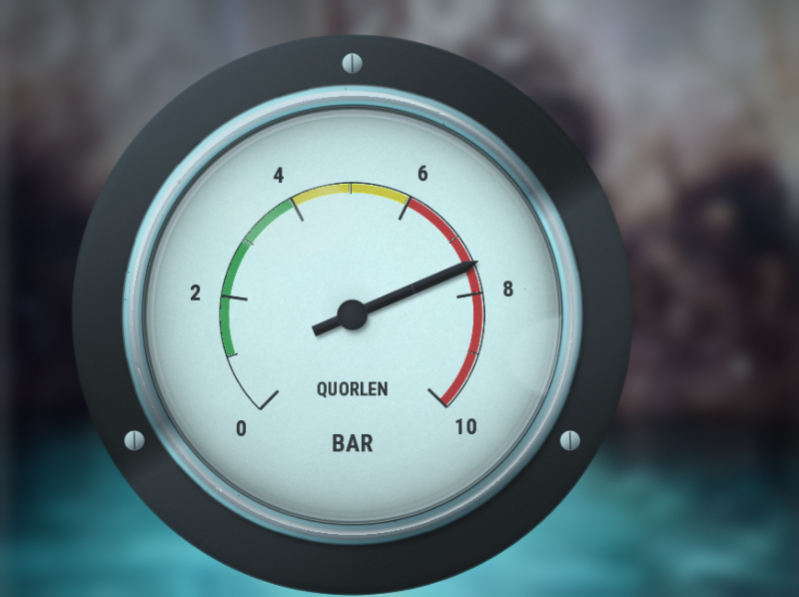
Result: 7.5 bar
